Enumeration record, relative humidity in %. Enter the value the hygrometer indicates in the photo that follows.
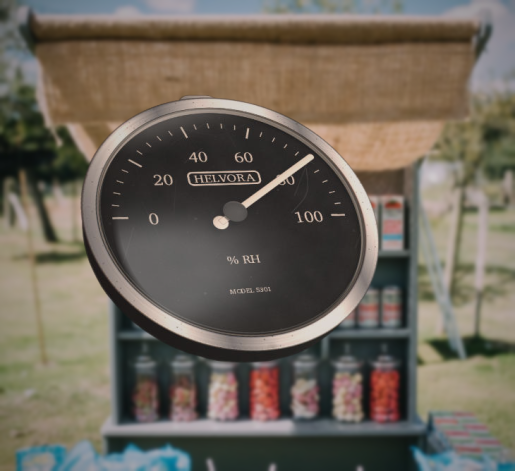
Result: 80 %
